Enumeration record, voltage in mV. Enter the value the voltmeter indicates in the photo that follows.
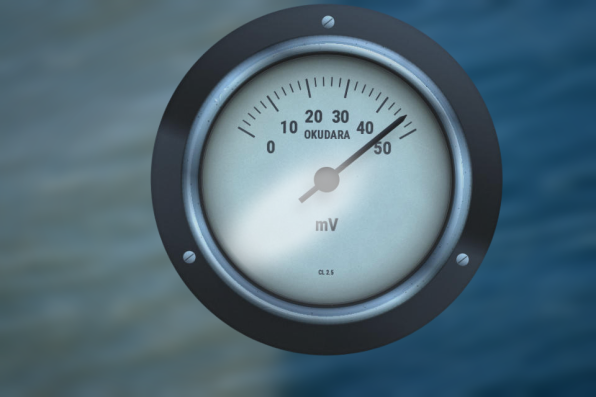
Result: 46 mV
